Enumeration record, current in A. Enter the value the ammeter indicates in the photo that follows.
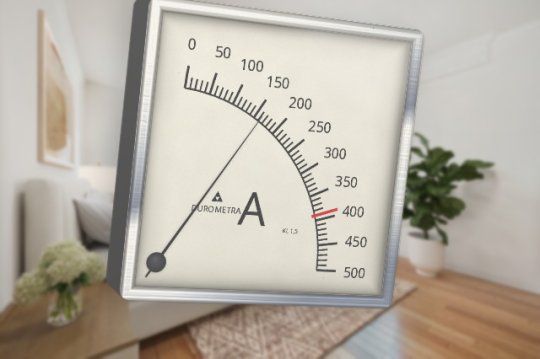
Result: 160 A
